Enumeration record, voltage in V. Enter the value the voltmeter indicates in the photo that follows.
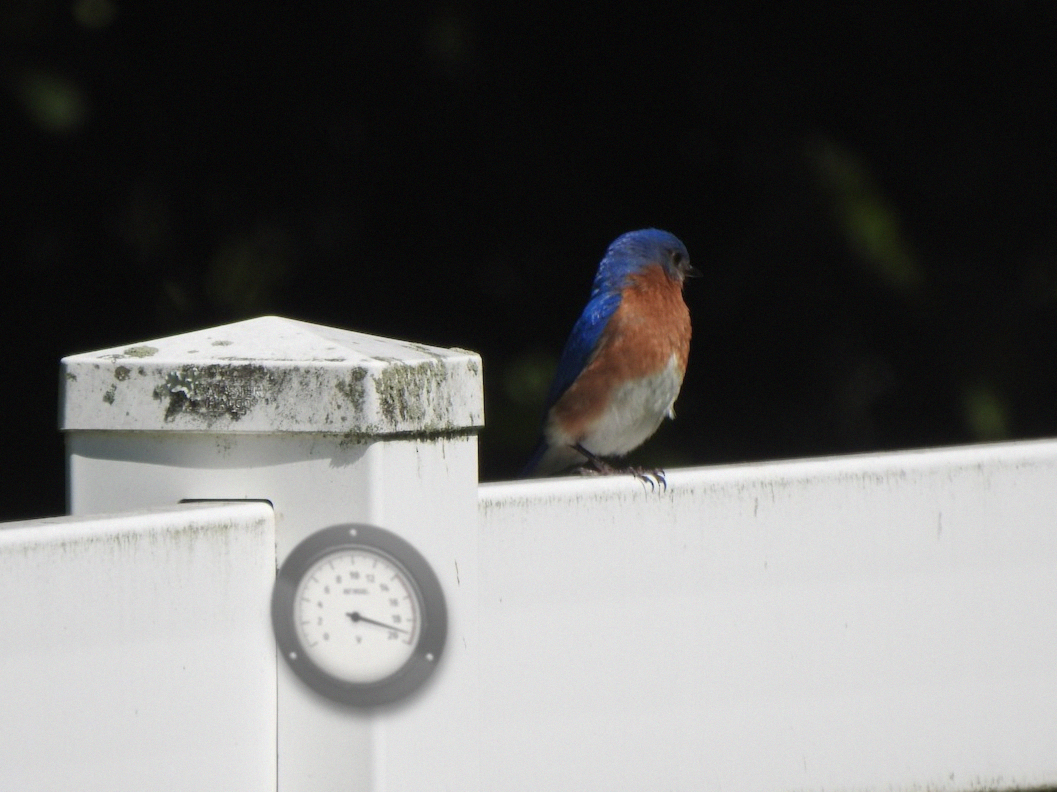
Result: 19 V
